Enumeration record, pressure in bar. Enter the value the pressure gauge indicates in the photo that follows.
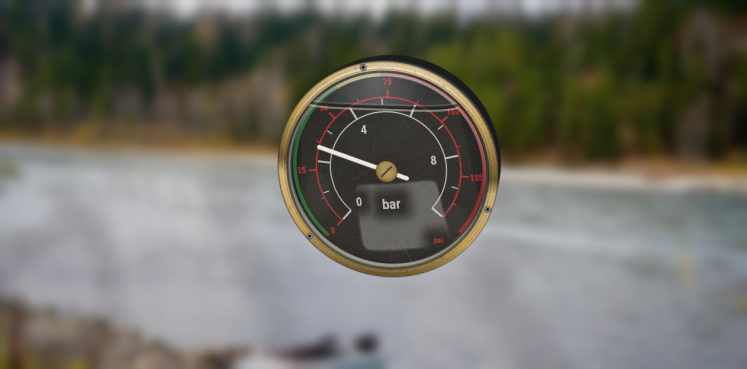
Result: 2.5 bar
